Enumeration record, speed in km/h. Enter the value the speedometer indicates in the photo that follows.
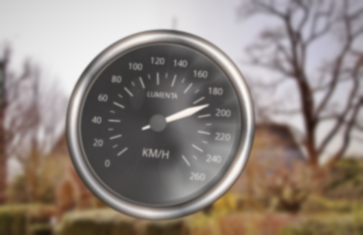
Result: 190 km/h
